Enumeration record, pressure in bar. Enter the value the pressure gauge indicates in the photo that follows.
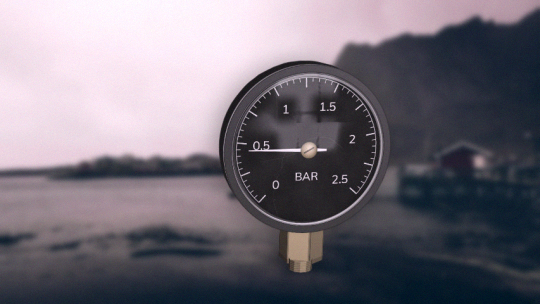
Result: 0.45 bar
